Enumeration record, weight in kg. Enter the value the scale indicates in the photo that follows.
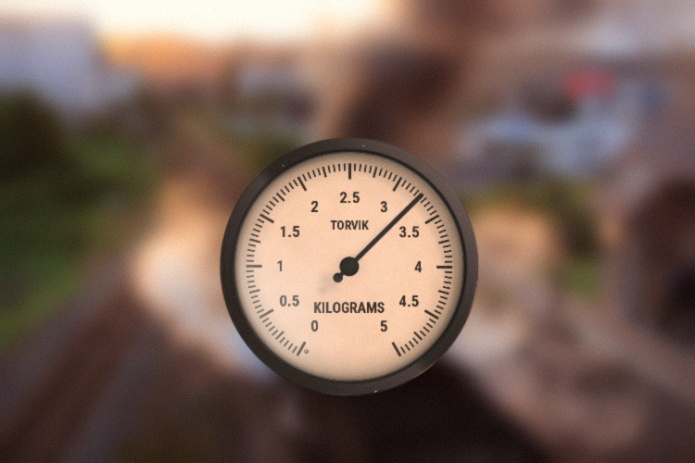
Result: 3.25 kg
